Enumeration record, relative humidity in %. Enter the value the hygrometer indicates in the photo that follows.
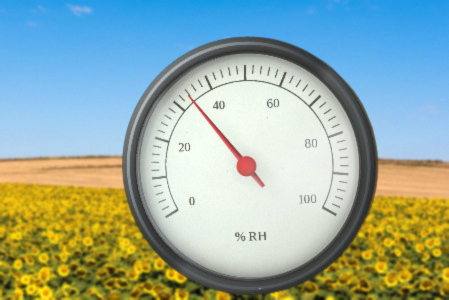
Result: 34 %
